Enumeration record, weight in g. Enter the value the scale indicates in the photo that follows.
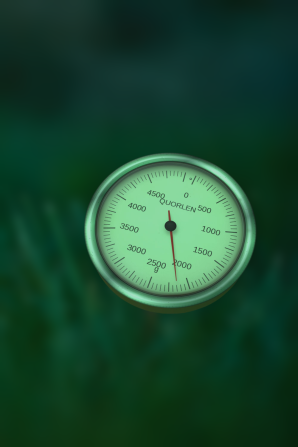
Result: 2150 g
